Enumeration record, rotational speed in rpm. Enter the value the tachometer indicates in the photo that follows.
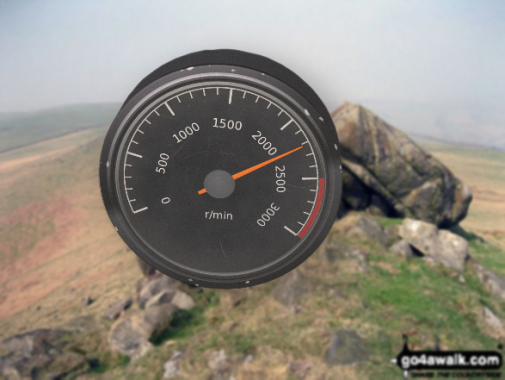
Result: 2200 rpm
